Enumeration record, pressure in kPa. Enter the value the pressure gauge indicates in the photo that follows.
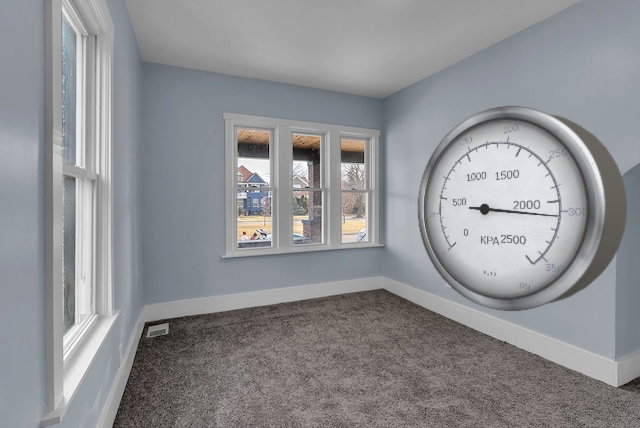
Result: 2100 kPa
